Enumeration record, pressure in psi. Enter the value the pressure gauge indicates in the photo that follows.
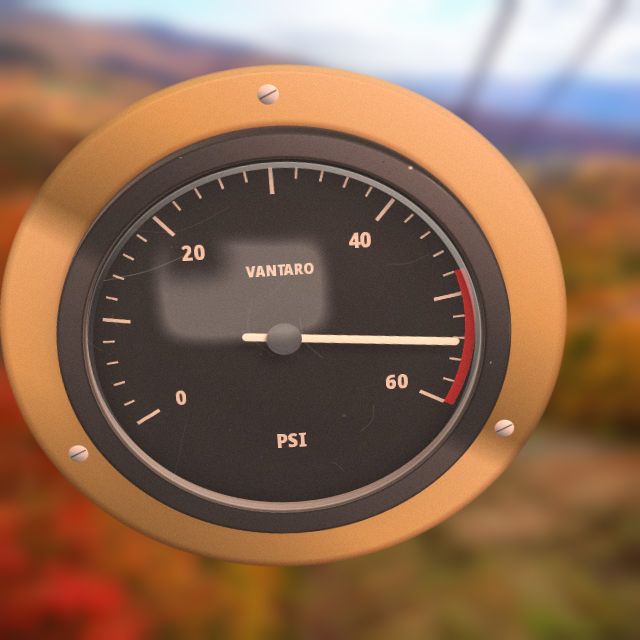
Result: 54 psi
